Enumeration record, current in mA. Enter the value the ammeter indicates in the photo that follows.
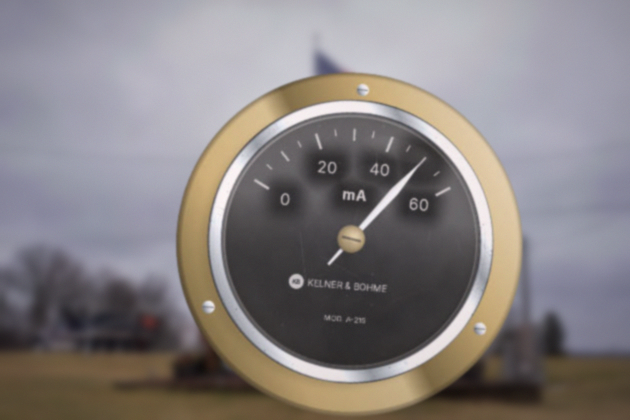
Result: 50 mA
